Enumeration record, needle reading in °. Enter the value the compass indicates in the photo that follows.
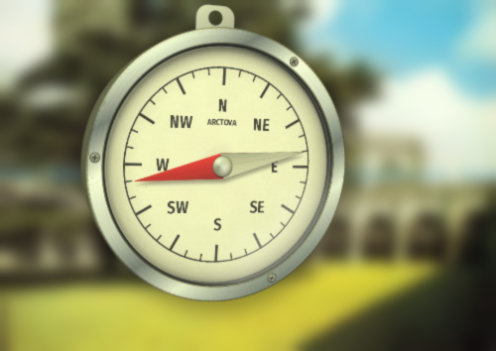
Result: 260 °
